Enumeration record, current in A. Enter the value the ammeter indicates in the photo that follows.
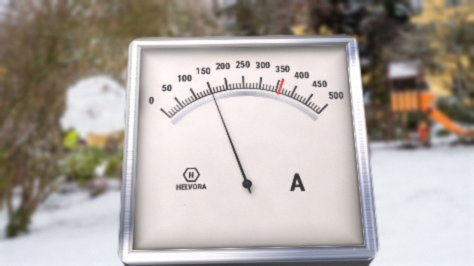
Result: 150 A
